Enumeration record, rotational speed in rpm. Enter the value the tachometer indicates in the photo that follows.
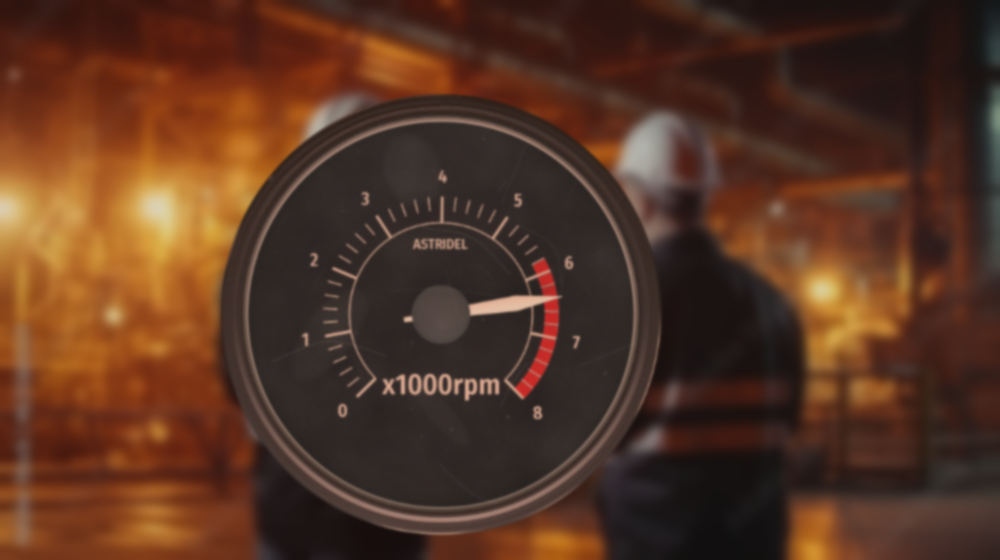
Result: 6400 rpm
